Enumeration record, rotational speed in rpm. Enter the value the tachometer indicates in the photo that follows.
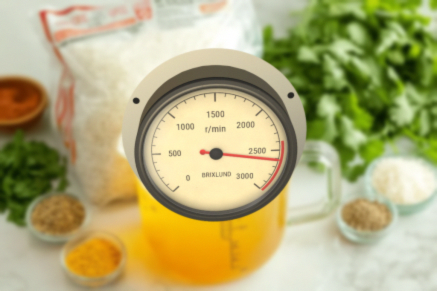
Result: 2600 rpm
